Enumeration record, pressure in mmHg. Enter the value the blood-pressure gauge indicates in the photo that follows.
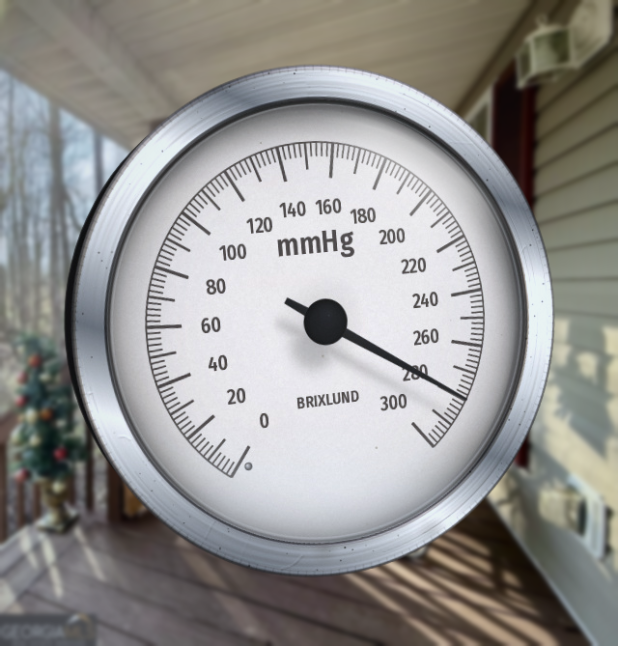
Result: 280 mmHg
